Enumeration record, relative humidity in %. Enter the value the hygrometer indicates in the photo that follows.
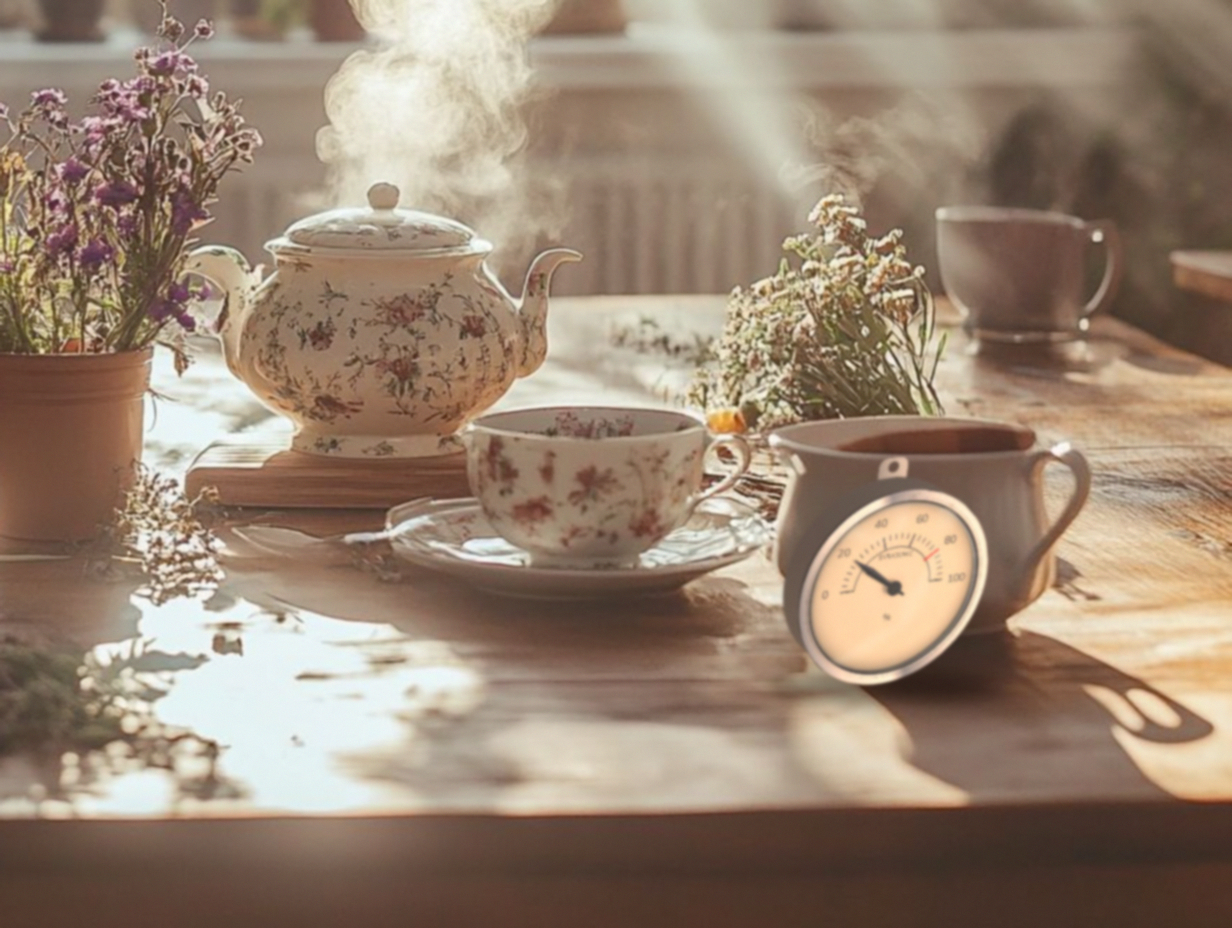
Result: 20 %
